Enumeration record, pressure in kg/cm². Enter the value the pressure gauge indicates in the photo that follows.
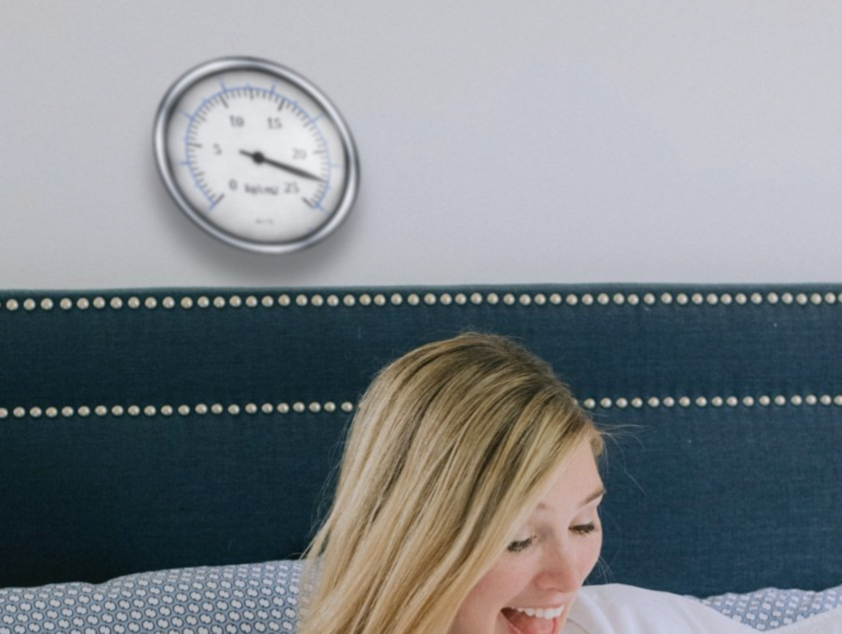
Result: 22.5 kg/cm²
